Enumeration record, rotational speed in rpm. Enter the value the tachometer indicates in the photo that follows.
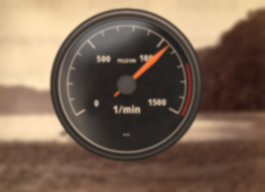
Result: 1050 rpm
